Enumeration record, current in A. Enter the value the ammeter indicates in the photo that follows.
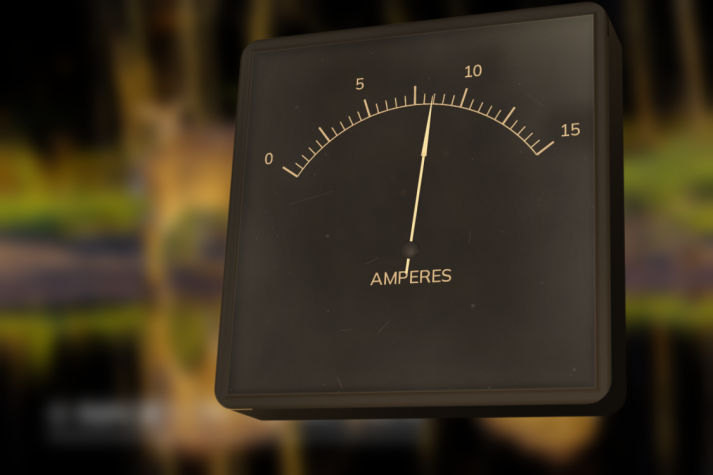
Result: 8.5 A
